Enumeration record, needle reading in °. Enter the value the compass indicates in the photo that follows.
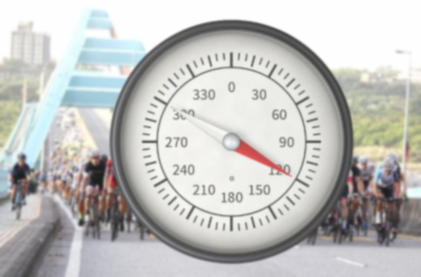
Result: 120 °
